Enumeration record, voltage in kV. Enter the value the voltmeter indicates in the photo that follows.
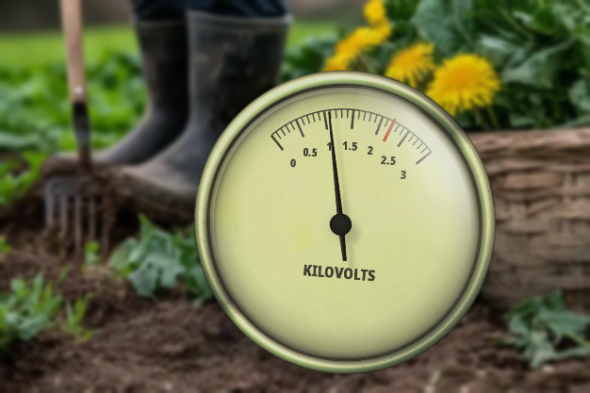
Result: 1.1 kV
